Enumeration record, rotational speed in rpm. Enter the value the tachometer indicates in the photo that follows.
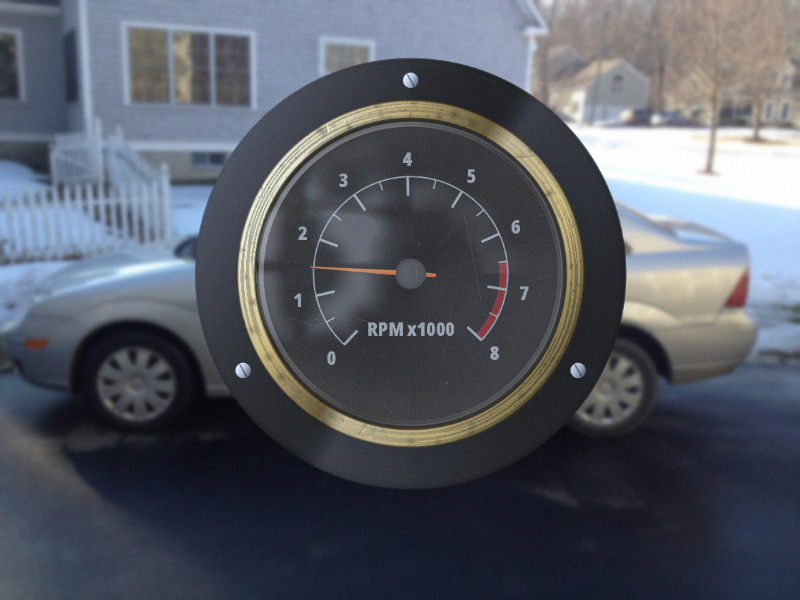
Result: 1500 rpm
